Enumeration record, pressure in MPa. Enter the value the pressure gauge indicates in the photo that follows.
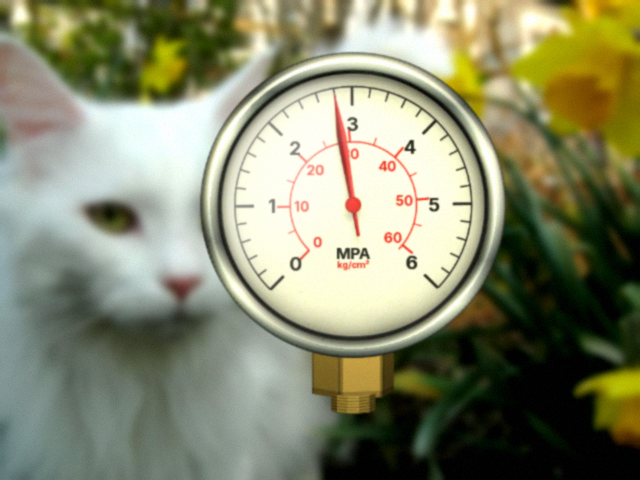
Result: 2.8 MPa
